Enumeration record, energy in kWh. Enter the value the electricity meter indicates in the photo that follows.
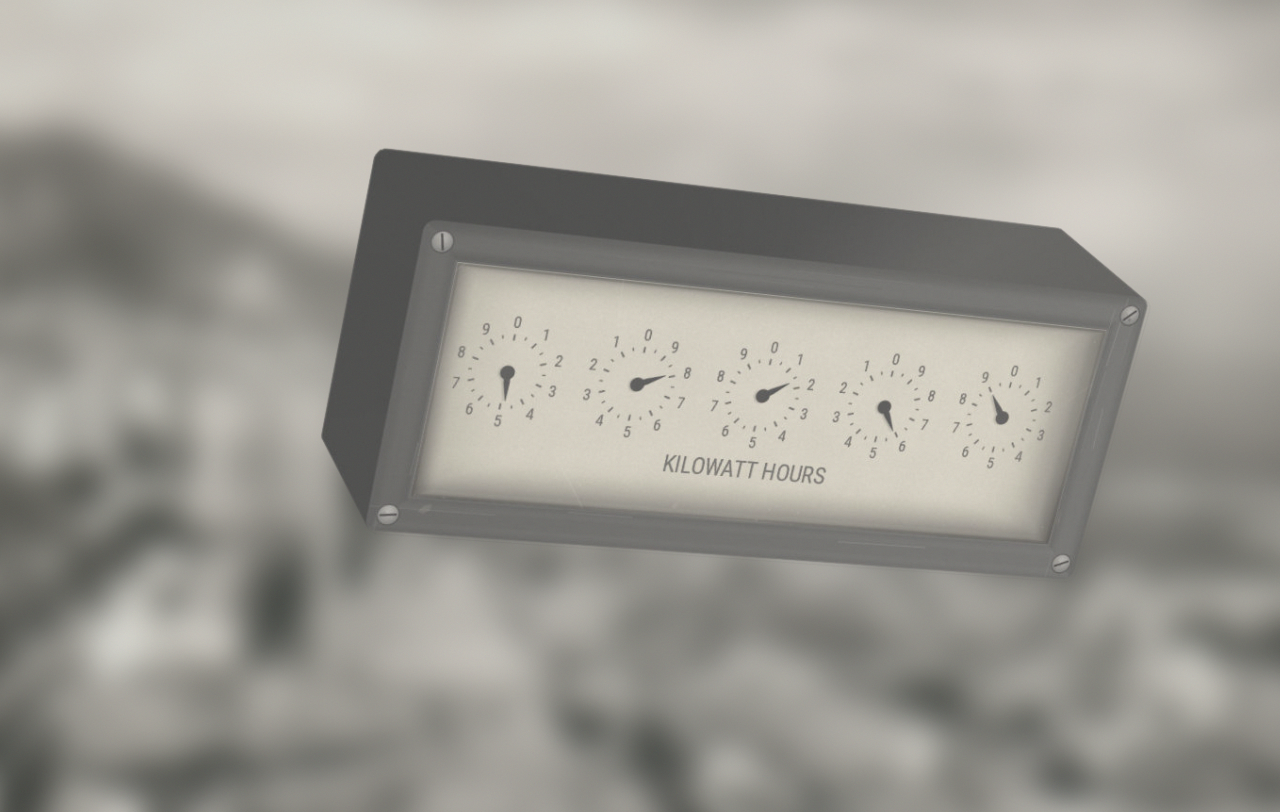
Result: 48159 kWh
